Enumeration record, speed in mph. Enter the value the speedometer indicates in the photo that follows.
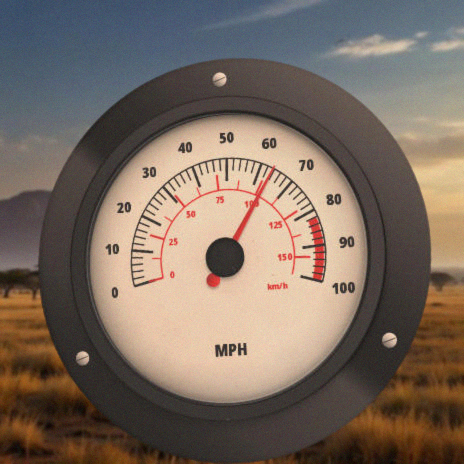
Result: 64 mph
